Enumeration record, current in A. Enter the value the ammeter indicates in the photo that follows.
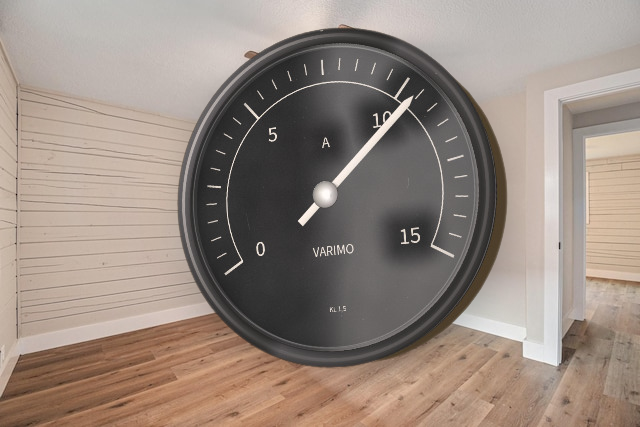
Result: 10.5 A
